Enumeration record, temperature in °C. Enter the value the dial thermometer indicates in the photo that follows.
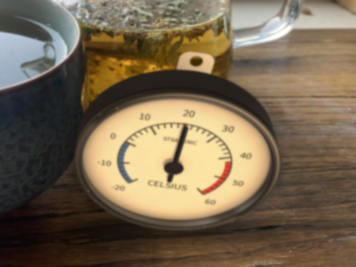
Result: 20 °C
